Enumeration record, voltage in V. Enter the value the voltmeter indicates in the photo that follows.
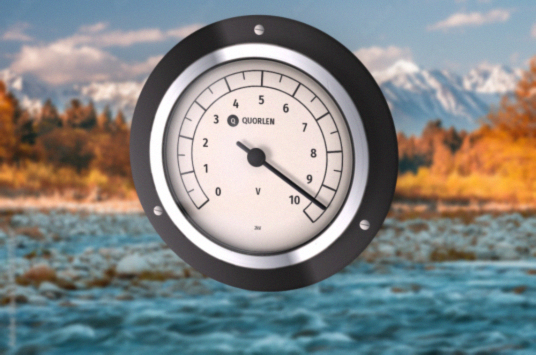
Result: 9.5 V
